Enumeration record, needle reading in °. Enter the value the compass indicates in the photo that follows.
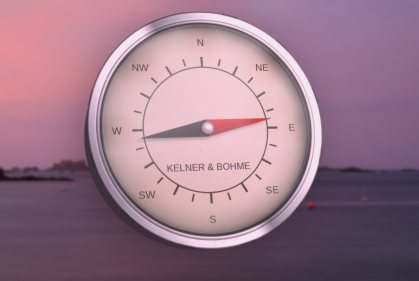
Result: 82.5 °
